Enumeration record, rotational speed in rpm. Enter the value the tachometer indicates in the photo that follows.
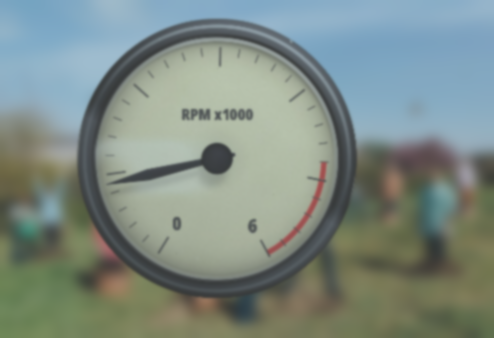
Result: 900 rpm
